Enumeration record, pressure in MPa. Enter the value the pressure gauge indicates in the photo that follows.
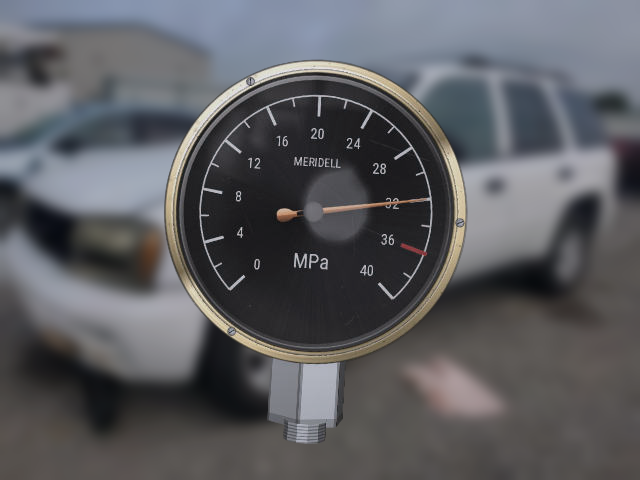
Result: 32 MPa
